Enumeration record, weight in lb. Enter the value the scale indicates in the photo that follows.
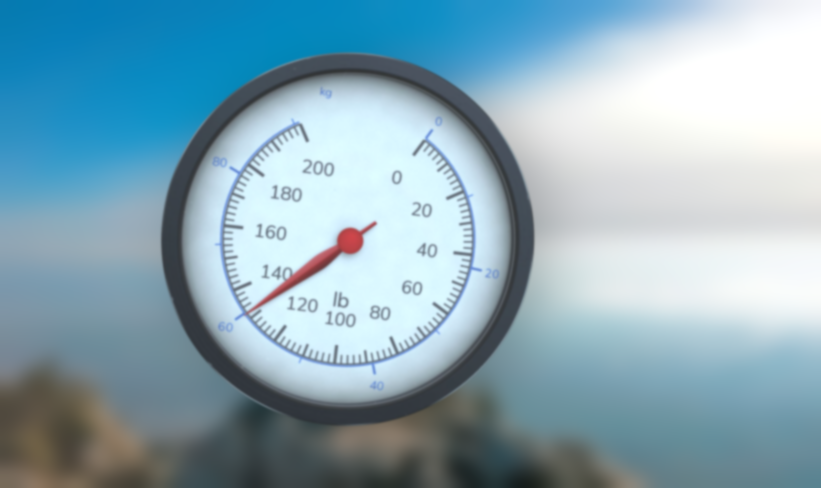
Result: 132 lb
